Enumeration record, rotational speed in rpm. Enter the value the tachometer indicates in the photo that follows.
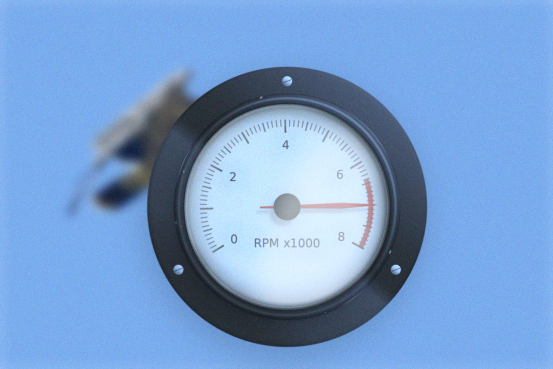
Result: 7000 rpm
